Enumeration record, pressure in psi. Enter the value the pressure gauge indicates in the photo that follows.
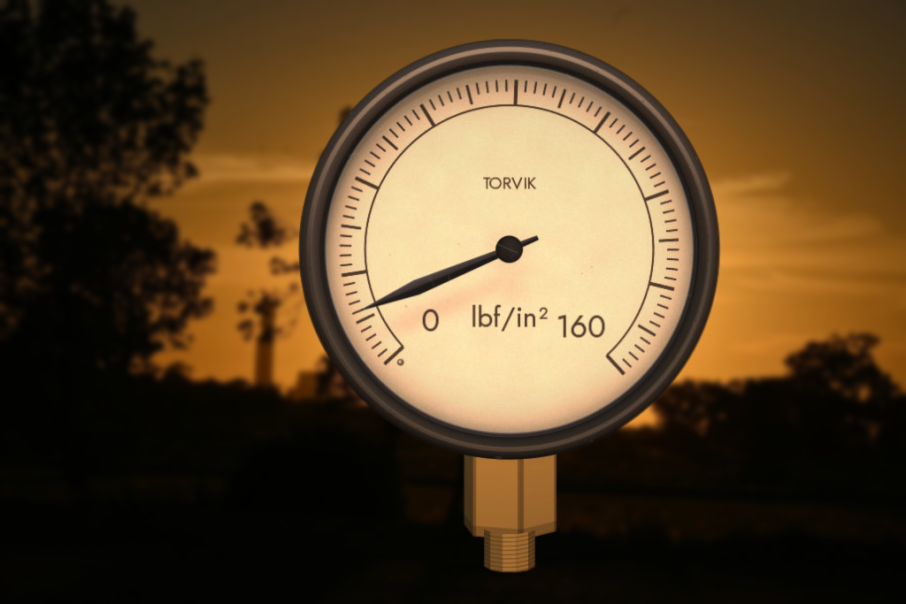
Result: 12 psi
